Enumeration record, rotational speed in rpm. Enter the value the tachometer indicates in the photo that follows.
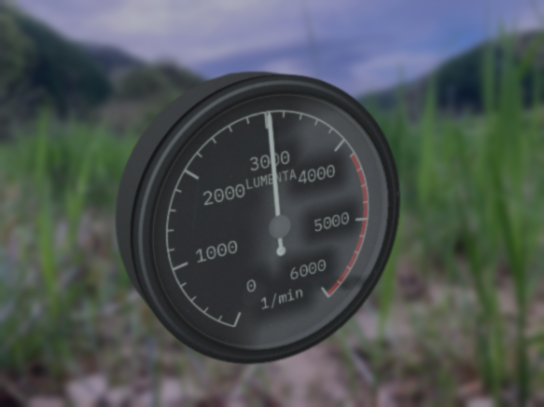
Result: 3000 rpm
